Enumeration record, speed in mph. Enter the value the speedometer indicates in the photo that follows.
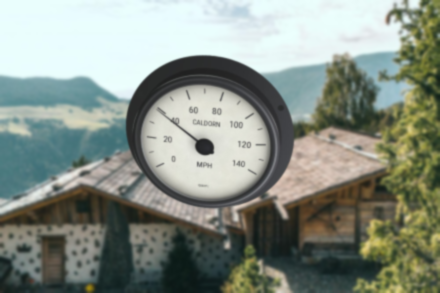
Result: 40 mph
